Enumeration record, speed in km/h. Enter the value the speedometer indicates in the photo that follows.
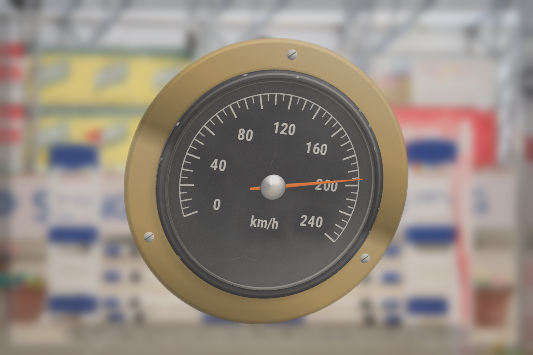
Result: 195 km/h
